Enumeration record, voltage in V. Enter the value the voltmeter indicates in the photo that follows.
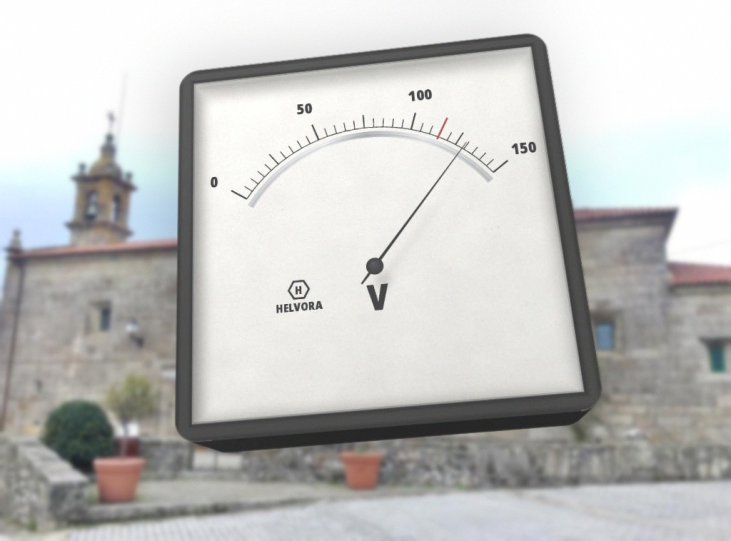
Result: 130 V
